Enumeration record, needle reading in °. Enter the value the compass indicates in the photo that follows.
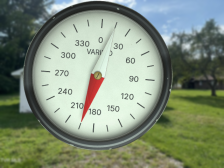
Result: 195 °
